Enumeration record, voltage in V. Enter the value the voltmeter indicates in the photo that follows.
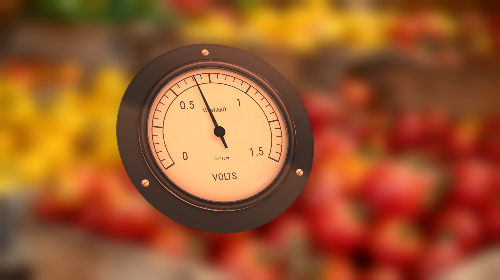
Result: 0.65 V
